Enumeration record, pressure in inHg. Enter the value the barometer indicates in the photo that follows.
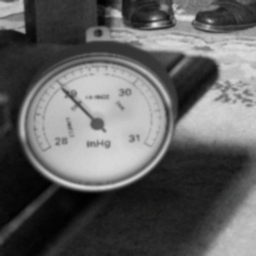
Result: 29 inHg
